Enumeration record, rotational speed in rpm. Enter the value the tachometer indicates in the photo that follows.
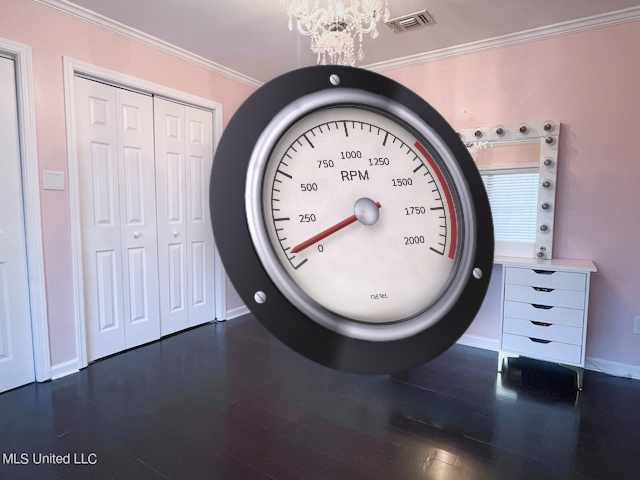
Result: 75 rpm
